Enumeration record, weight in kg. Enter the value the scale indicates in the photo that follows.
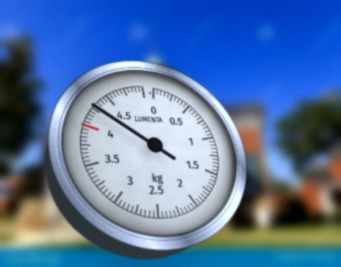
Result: 4.25 kg
